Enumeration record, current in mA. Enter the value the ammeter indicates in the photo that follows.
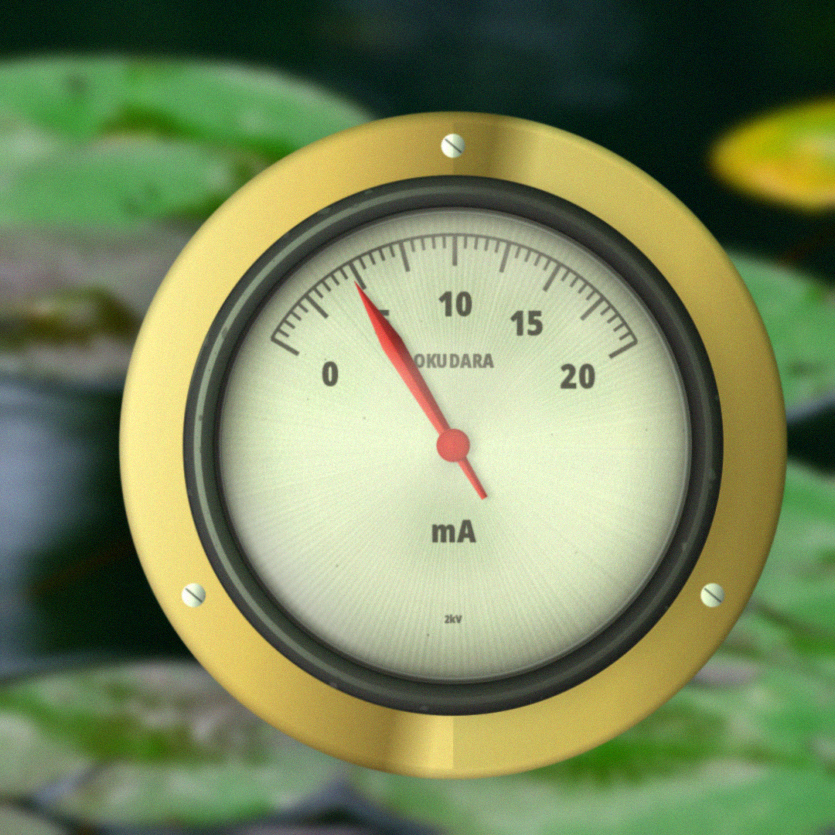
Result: 4.75 mA
